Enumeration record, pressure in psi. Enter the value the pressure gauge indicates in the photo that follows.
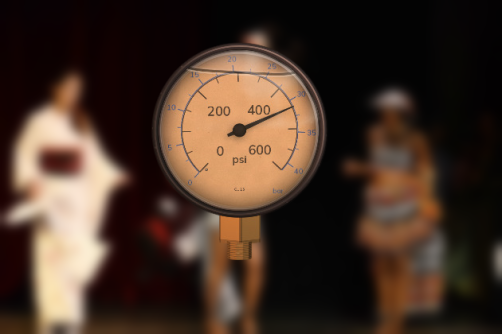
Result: 450 psi
